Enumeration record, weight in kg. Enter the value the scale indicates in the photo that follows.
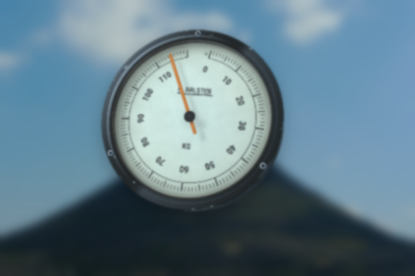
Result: 115 kg
